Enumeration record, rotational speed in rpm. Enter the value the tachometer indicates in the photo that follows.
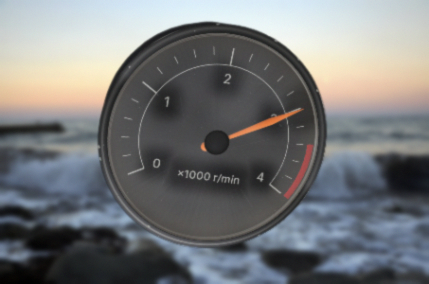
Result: 3000 rpm
